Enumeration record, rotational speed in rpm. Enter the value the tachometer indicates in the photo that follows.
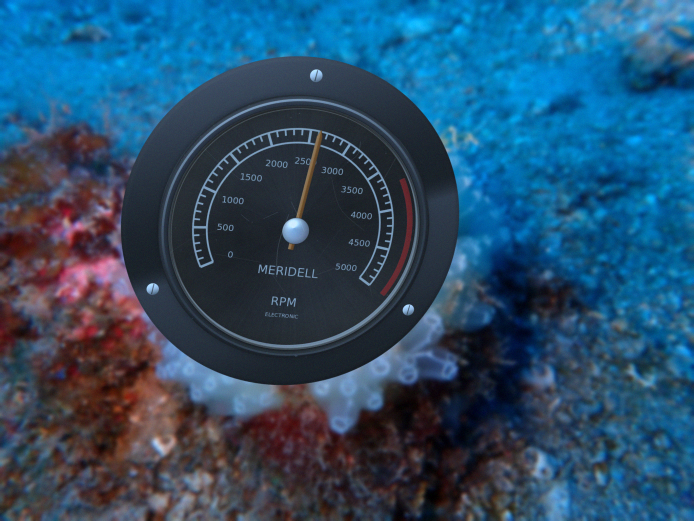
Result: 2600 rpm
